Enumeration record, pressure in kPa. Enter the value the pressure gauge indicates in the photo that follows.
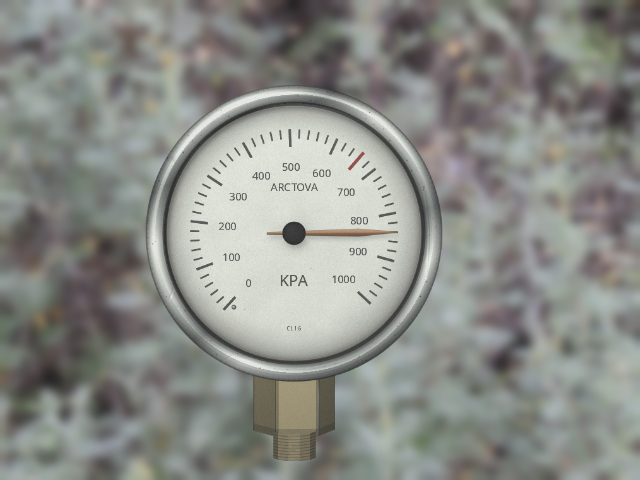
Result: 840 kPa
